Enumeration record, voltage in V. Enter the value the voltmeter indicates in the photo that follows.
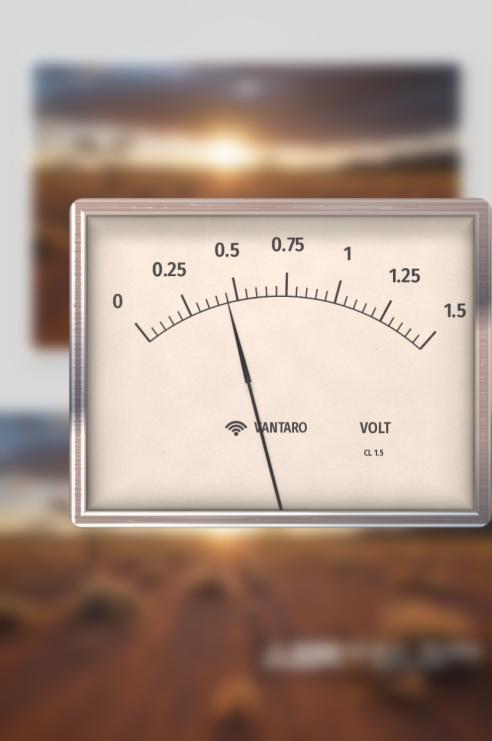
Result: 0.45 V
